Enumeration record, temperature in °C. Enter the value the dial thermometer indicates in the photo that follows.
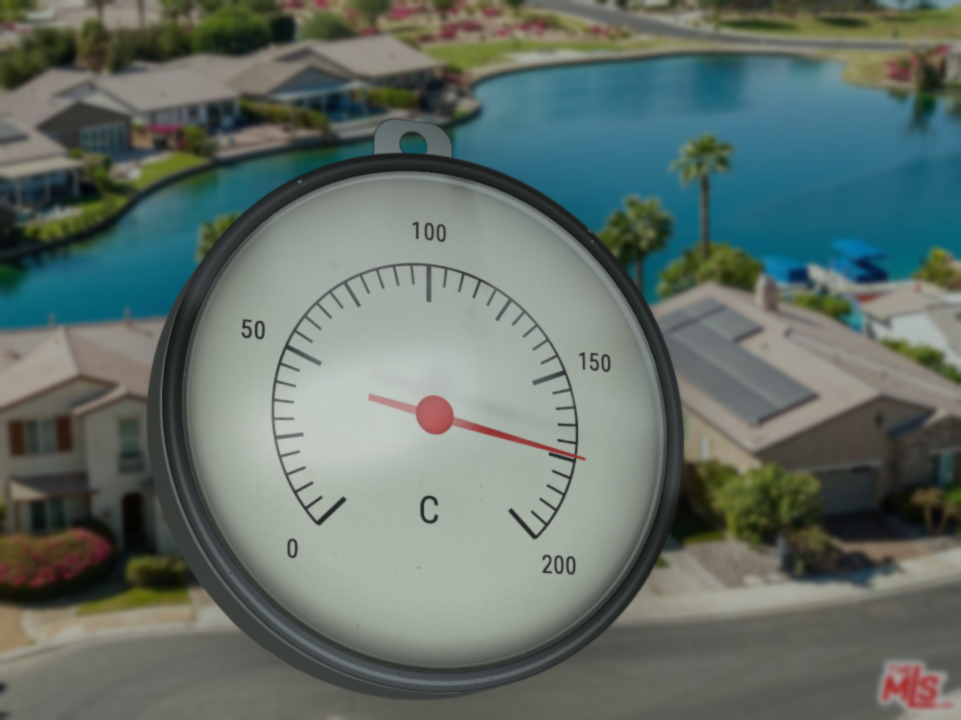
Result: 175 °C
